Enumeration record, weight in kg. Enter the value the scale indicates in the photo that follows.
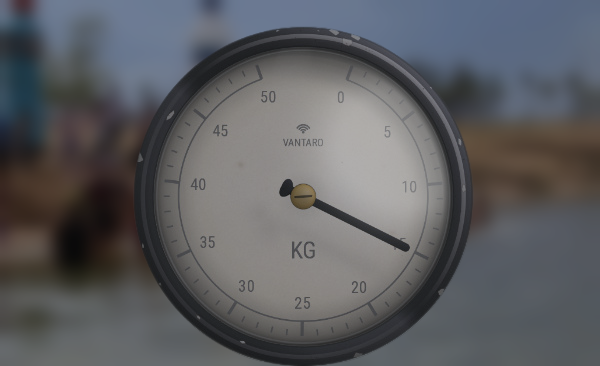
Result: 15 kg
